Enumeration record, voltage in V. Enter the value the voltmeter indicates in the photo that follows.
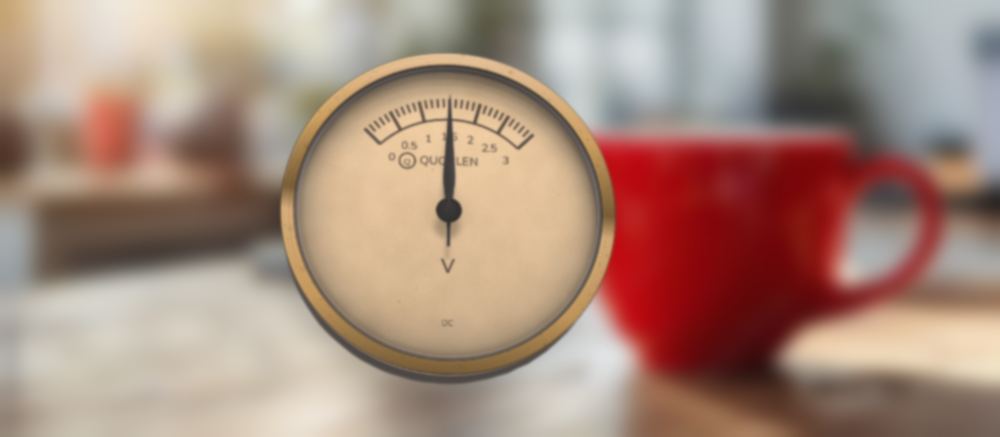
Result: 1.5 V
